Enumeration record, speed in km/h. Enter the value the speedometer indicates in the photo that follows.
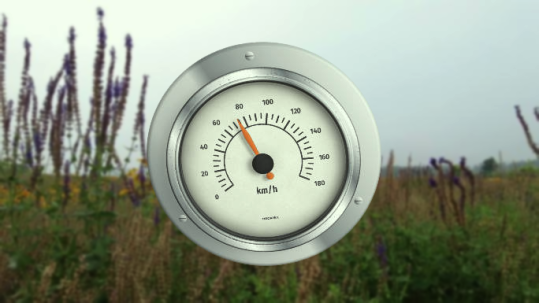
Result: 75 km/h
